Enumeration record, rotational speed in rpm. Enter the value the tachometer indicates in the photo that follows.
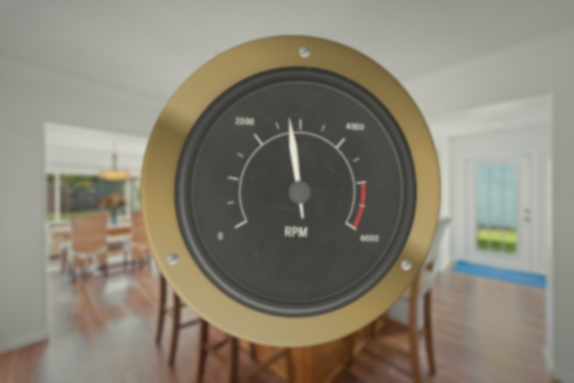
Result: 2750 rpm
